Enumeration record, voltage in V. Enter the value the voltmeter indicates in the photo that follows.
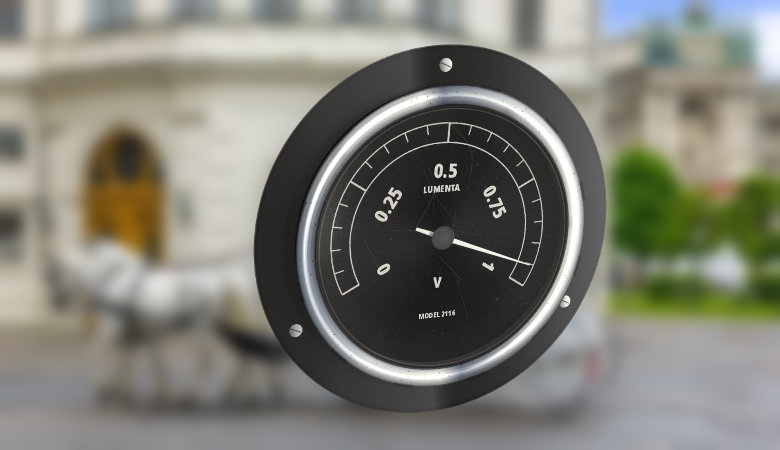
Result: 0.95 V
